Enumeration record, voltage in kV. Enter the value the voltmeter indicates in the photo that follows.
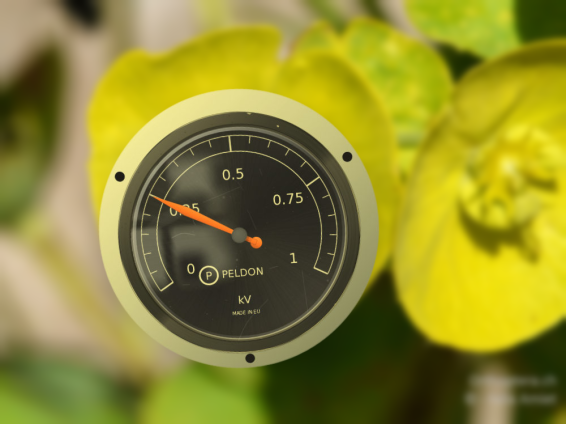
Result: 0.25 kV
